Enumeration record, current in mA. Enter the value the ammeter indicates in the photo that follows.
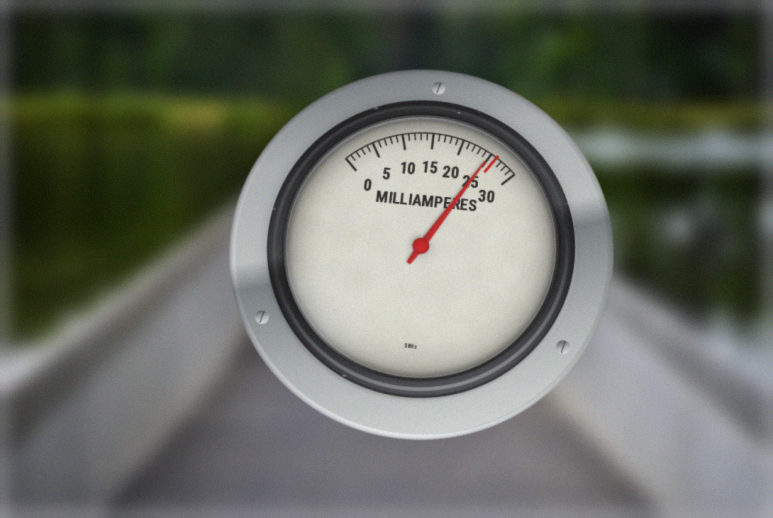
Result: 25 mA
